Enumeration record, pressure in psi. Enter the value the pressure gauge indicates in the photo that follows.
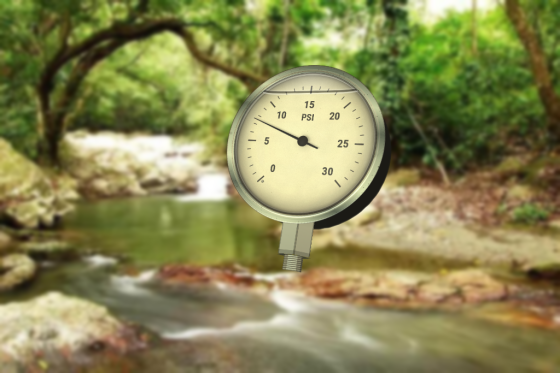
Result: 7.5 psi
